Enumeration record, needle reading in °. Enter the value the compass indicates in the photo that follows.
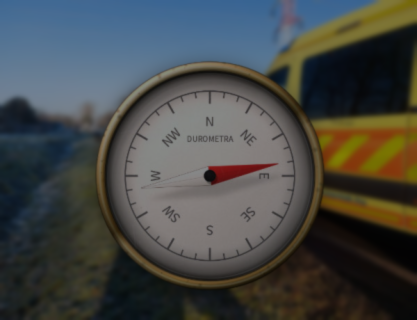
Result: 80 °
